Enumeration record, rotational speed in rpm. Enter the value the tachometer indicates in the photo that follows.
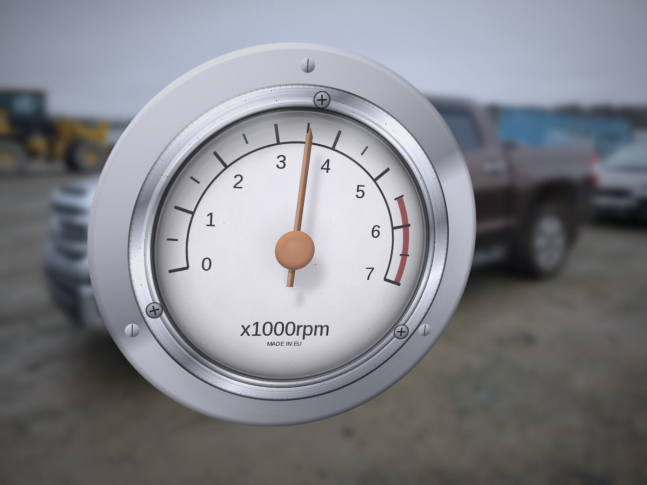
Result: 3500 rpm
